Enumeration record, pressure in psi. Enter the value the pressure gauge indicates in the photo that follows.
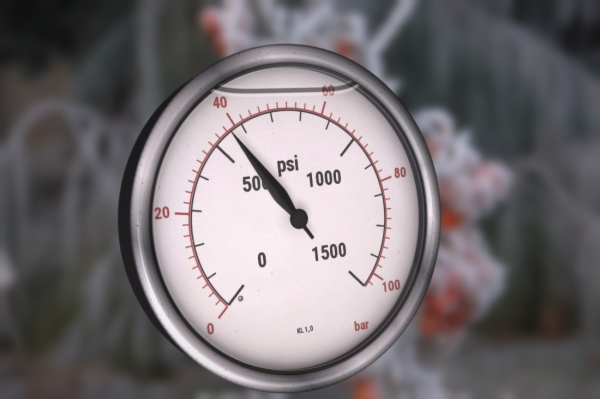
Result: 550 psi
